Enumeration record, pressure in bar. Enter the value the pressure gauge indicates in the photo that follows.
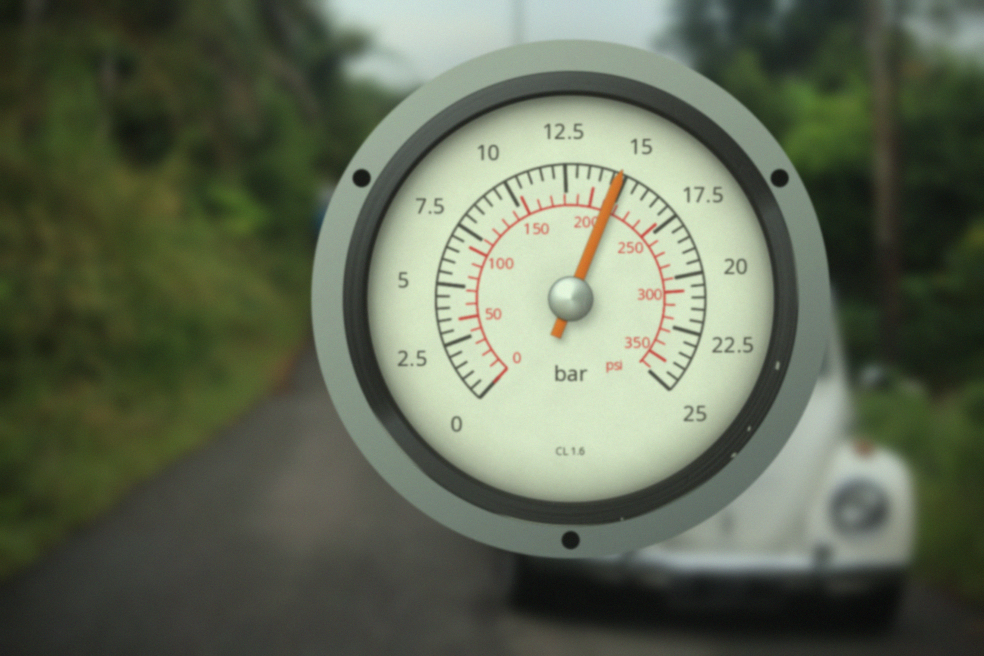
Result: 14.75 bar
